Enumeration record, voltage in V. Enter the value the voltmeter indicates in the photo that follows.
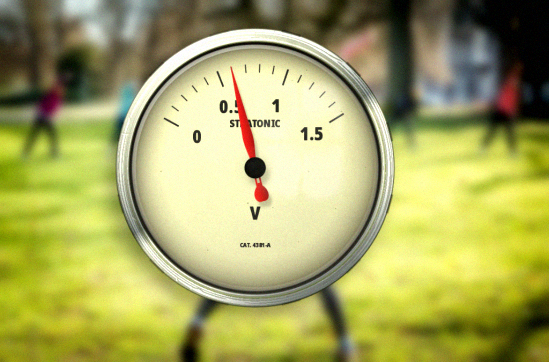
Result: 0.6 V
